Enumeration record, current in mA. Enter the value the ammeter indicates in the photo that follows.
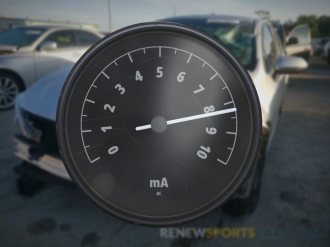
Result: 8.25 mA
